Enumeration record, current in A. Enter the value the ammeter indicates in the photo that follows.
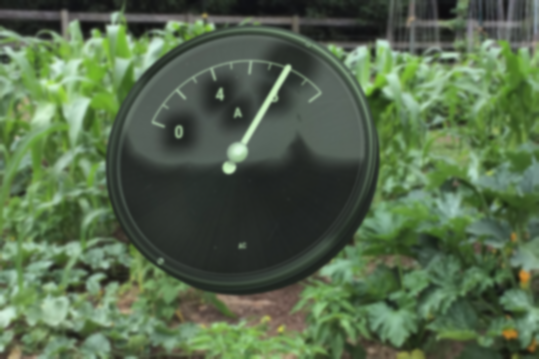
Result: 8 A
